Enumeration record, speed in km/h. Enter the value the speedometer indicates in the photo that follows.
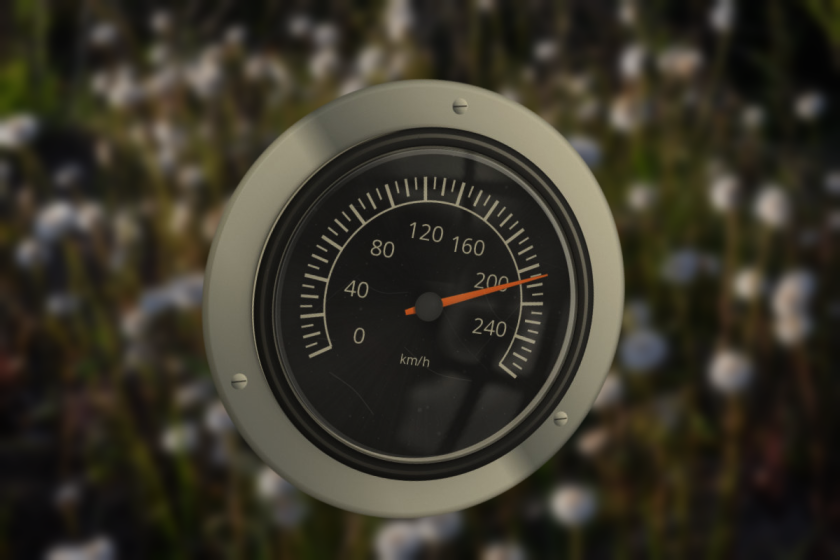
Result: 205 km/h
